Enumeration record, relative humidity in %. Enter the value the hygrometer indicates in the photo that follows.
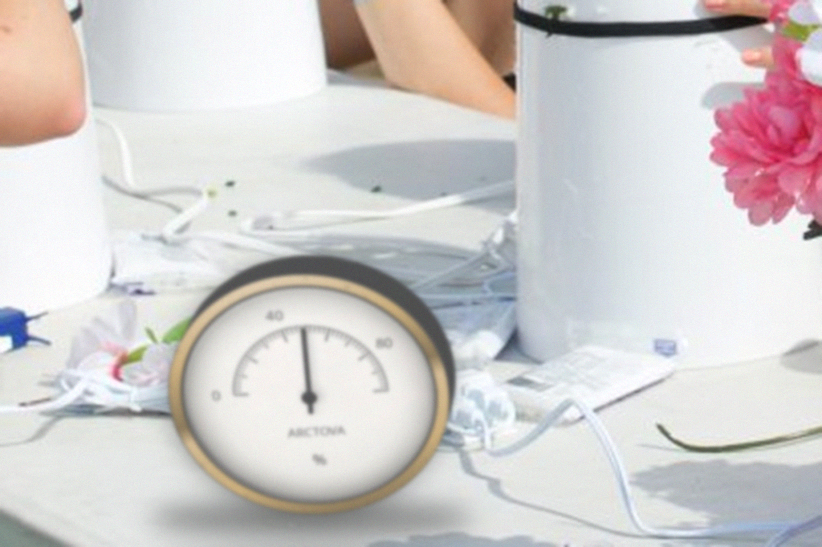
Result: 50 %
